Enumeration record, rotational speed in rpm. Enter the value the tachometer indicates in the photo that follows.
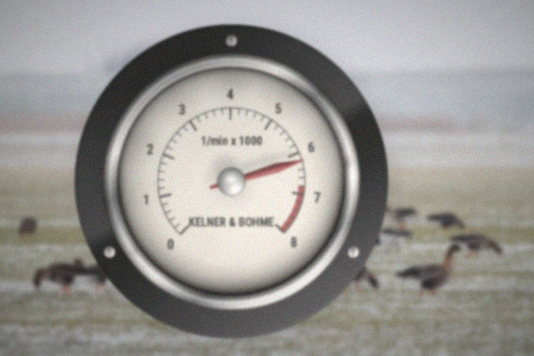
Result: 6200 rpm
